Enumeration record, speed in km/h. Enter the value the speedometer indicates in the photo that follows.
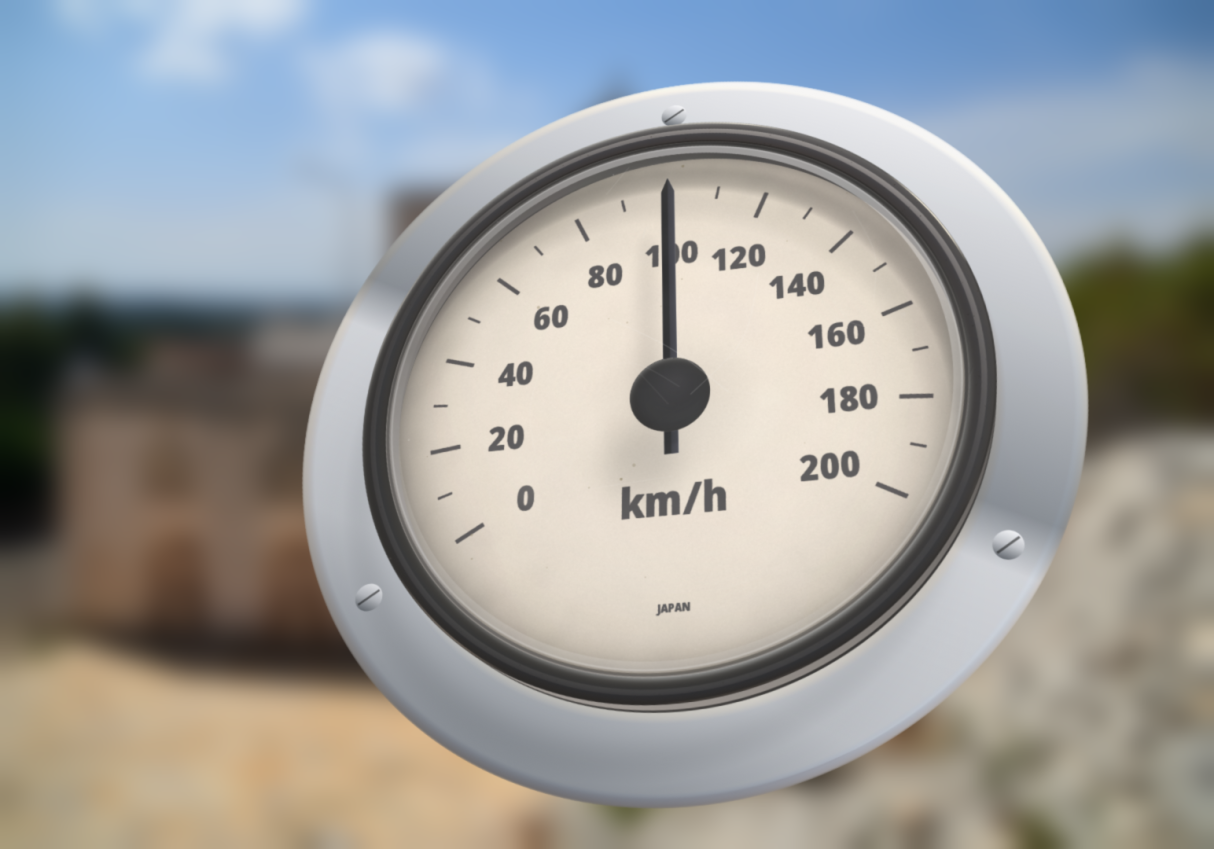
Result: 100 km/h
